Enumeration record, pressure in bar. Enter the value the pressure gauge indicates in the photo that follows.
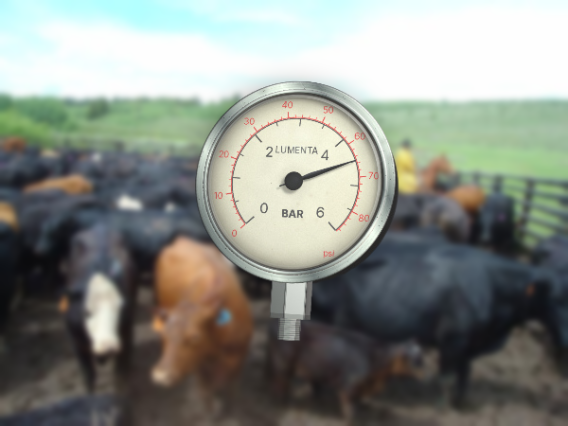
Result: 4.5 bar
